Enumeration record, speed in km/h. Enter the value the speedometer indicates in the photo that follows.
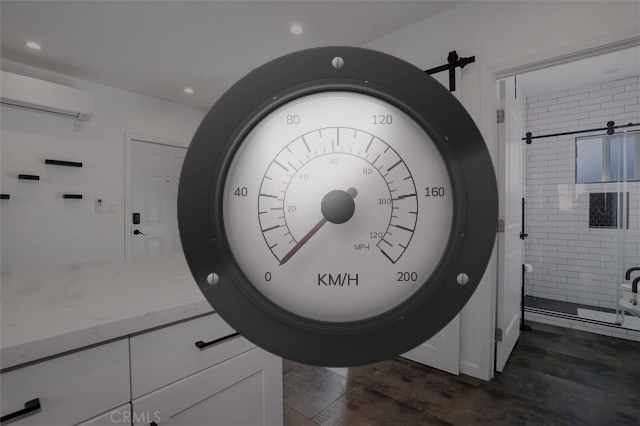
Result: 0 km/h
